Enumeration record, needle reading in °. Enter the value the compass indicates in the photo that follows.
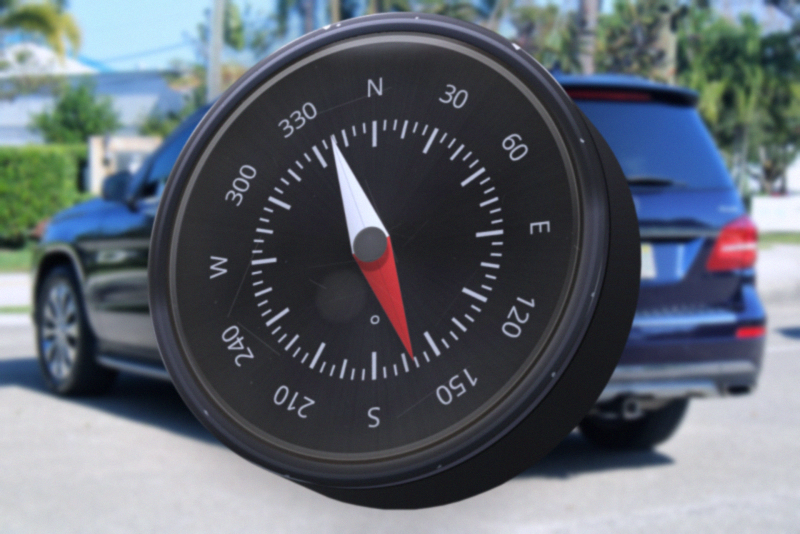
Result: 160 °
